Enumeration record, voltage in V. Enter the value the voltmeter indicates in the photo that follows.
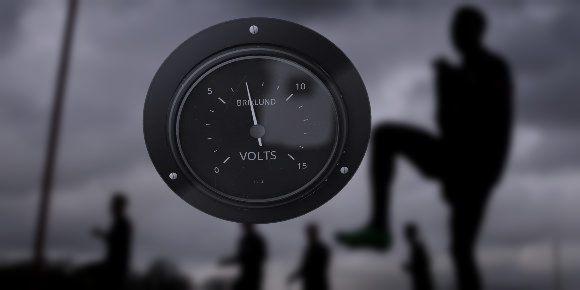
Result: 7 V
